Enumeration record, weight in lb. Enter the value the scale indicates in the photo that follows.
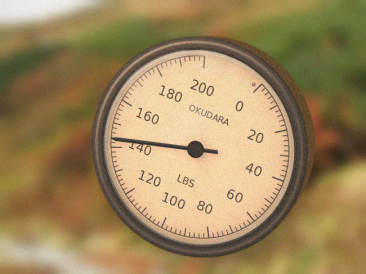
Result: 144 lb
